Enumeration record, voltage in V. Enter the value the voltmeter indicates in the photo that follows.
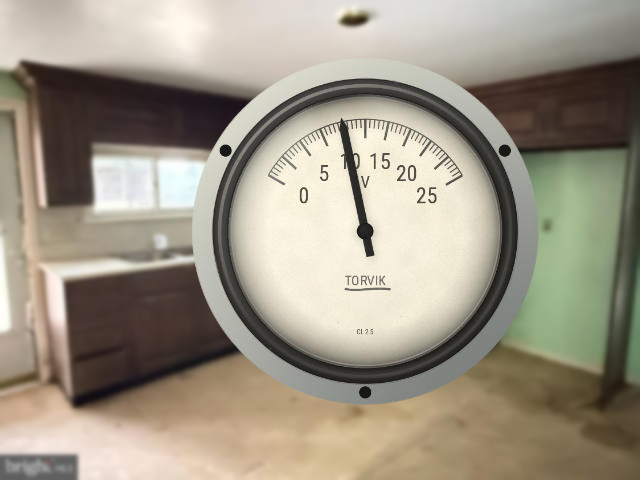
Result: 10 V
